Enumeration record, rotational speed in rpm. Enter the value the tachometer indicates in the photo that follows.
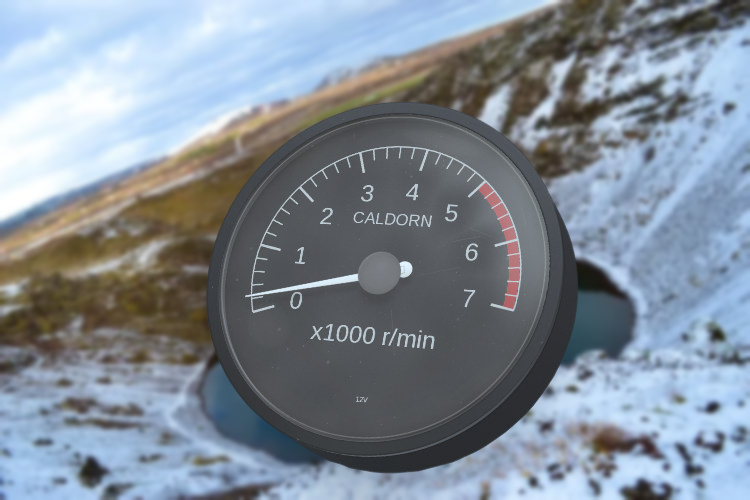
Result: 200 rpm
